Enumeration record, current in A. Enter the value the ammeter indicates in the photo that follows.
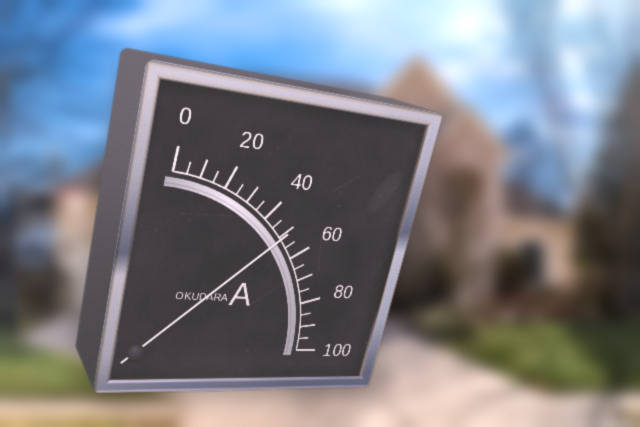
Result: 50 A
